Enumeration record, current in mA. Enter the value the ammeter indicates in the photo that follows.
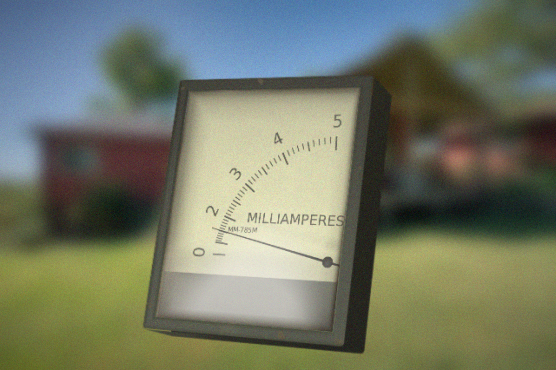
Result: 1.5 mA
